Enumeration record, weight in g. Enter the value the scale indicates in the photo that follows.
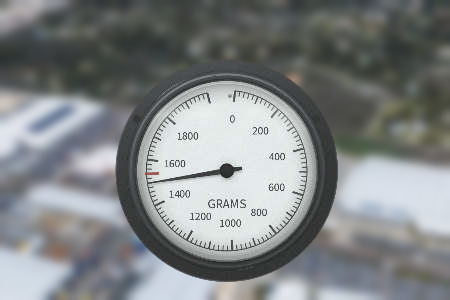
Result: 1500 g
